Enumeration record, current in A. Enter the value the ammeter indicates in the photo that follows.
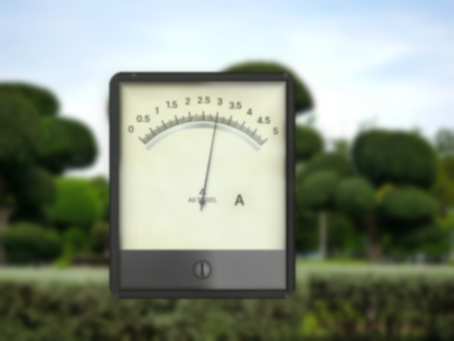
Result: 3 A
